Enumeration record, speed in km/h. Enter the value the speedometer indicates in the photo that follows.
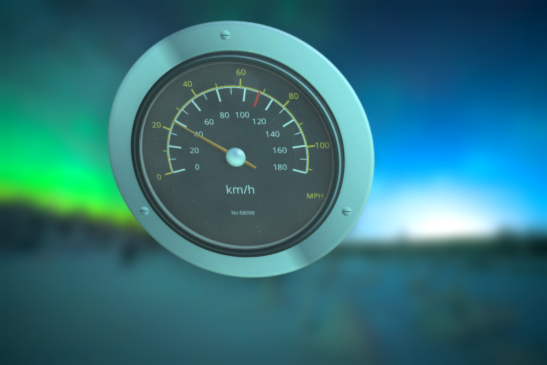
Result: 40 km/h
